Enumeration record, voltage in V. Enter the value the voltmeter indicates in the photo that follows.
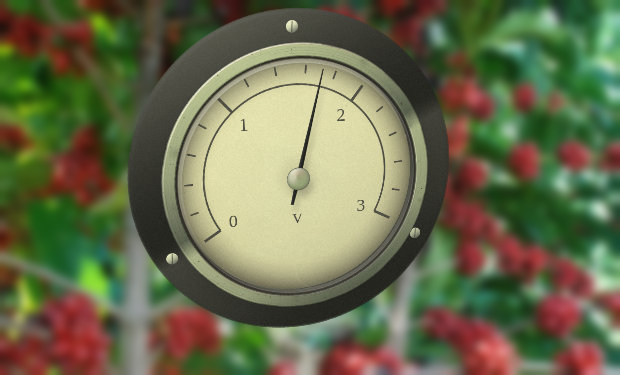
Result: 1.7 V
